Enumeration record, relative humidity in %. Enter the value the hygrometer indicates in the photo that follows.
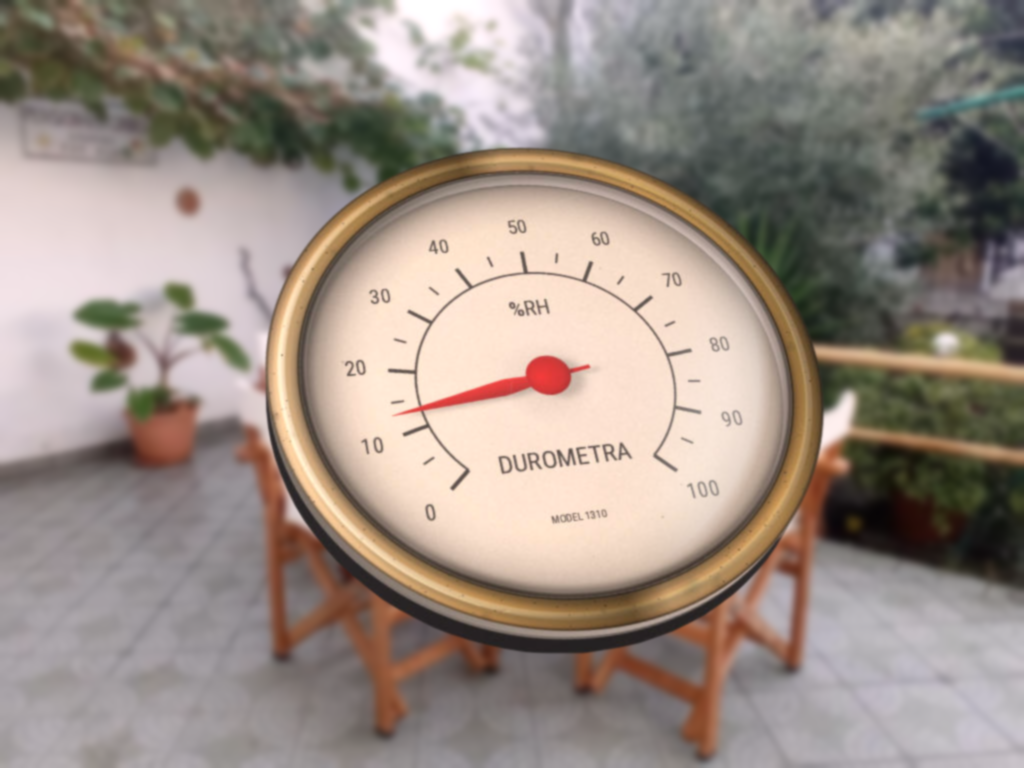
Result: 12.5 %
